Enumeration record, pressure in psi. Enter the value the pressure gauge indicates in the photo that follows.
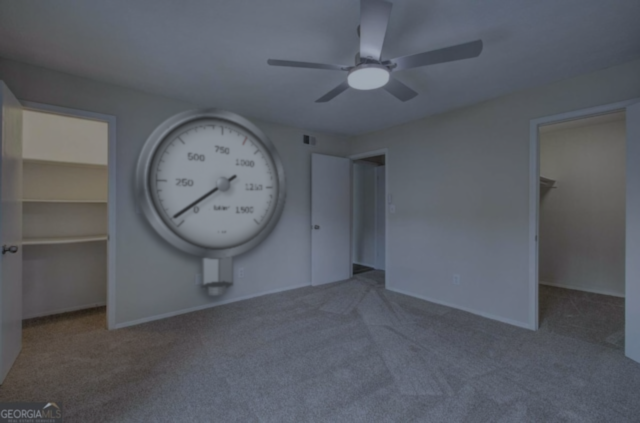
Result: 50 psi
